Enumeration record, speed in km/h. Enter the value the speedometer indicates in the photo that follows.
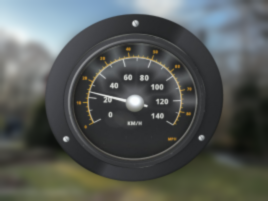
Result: 25 km/h
